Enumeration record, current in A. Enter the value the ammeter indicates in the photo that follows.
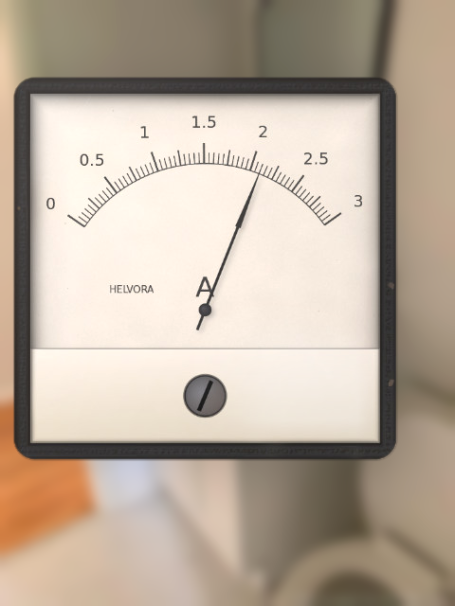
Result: 2.1 A
